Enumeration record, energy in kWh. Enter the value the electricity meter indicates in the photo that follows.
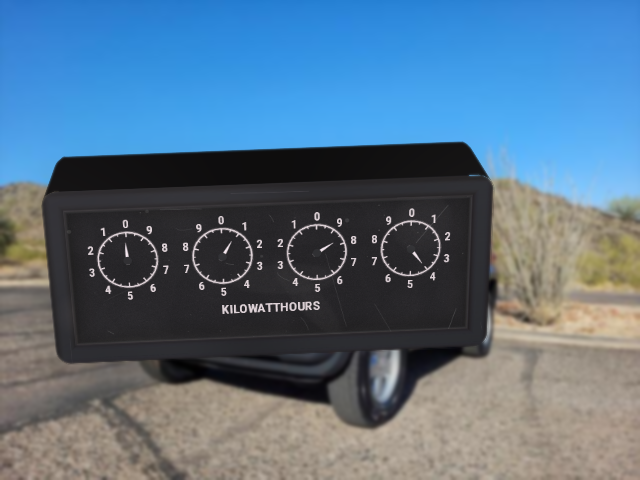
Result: 84 kWh
